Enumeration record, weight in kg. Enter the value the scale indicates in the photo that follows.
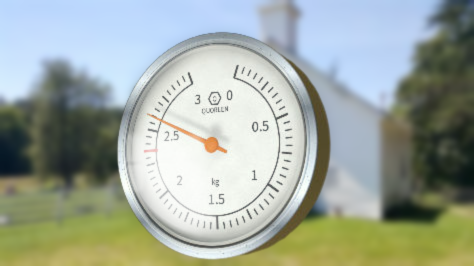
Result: 2.6 kg
